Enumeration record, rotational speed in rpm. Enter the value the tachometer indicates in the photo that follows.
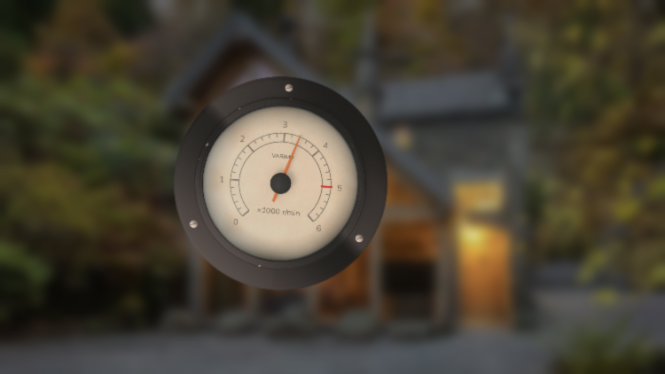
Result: 3400 rpm
